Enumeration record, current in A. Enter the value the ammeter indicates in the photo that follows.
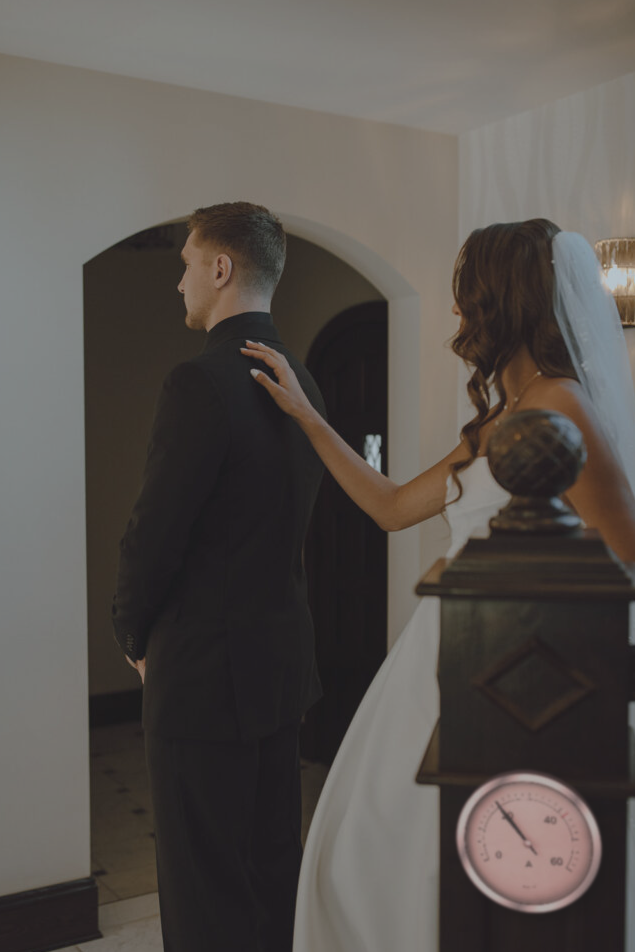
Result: 20 A
